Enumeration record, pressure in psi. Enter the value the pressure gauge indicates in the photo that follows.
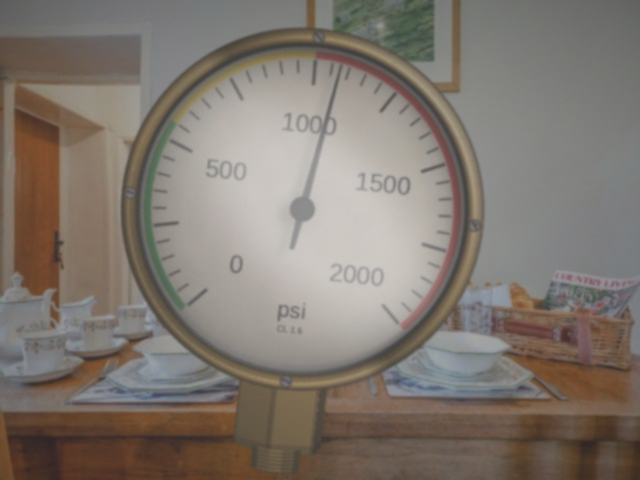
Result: 1075 psi
